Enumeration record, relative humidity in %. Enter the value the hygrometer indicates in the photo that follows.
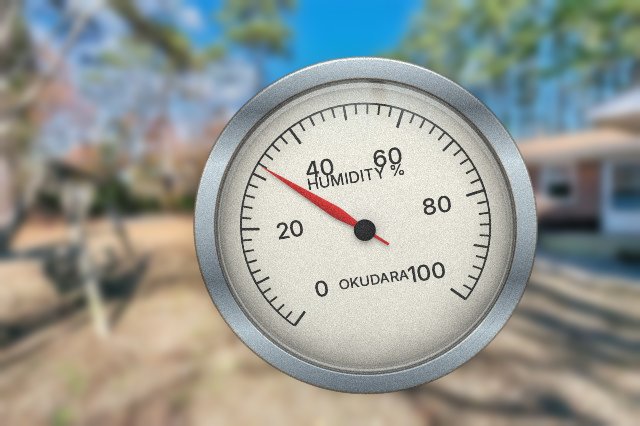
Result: 32 %
